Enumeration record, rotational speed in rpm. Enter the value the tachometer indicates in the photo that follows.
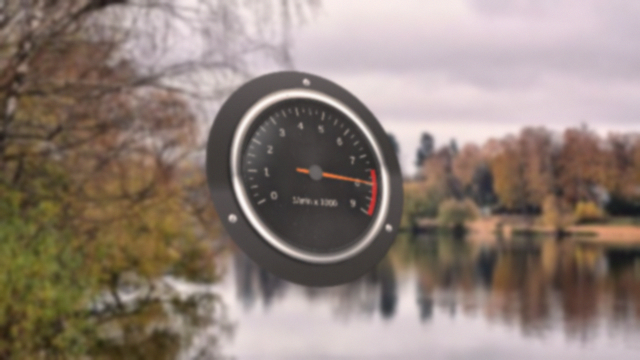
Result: 8000 rpm
